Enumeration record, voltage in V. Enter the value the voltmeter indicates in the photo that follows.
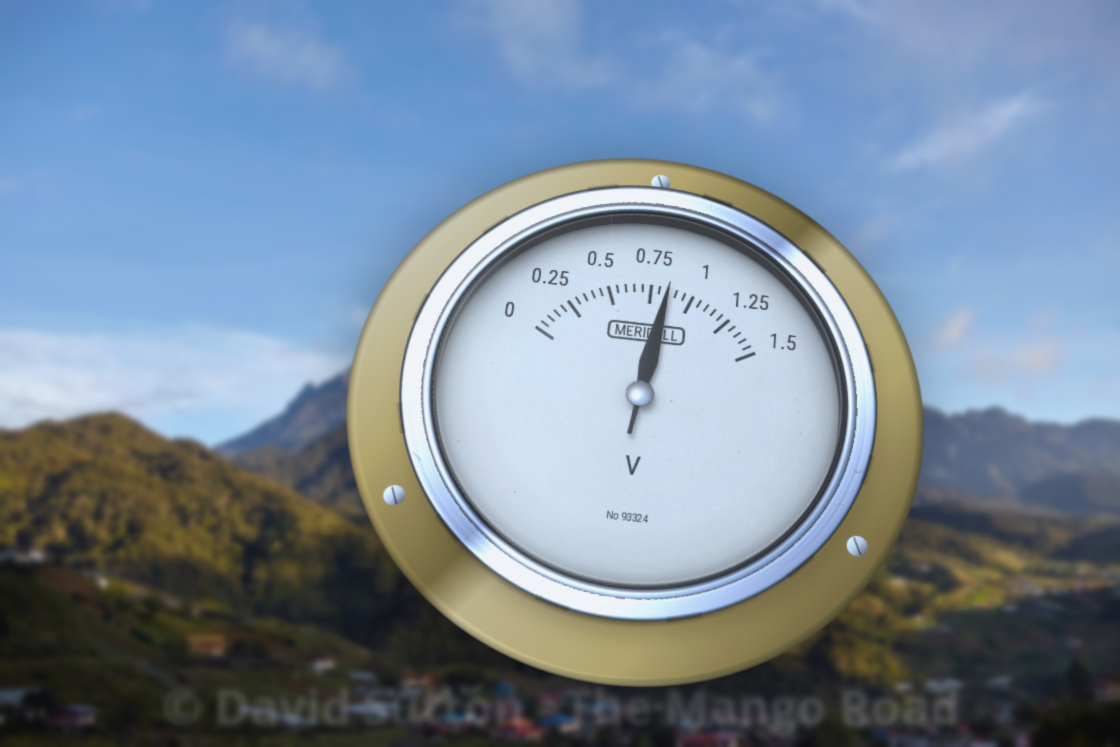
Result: 0.85 V
